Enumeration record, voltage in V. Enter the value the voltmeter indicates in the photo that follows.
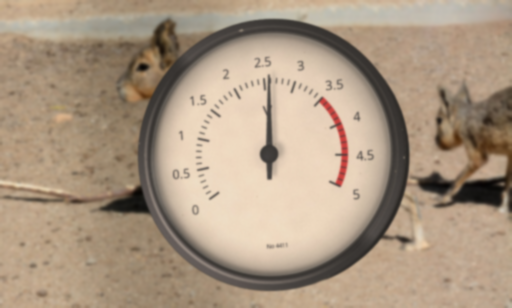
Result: 2.6 V
